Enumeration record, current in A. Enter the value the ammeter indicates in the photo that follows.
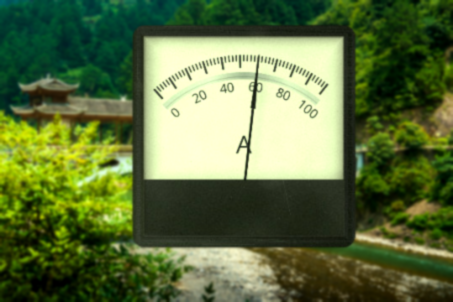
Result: 60 A
